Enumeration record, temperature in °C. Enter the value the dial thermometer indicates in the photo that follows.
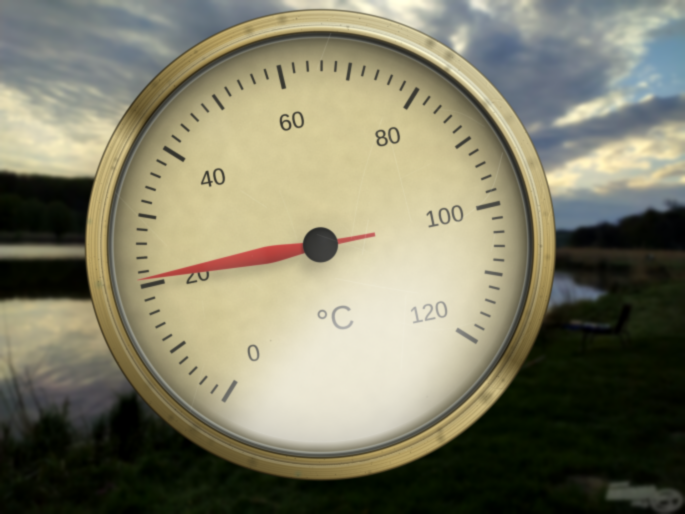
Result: 21 °C
